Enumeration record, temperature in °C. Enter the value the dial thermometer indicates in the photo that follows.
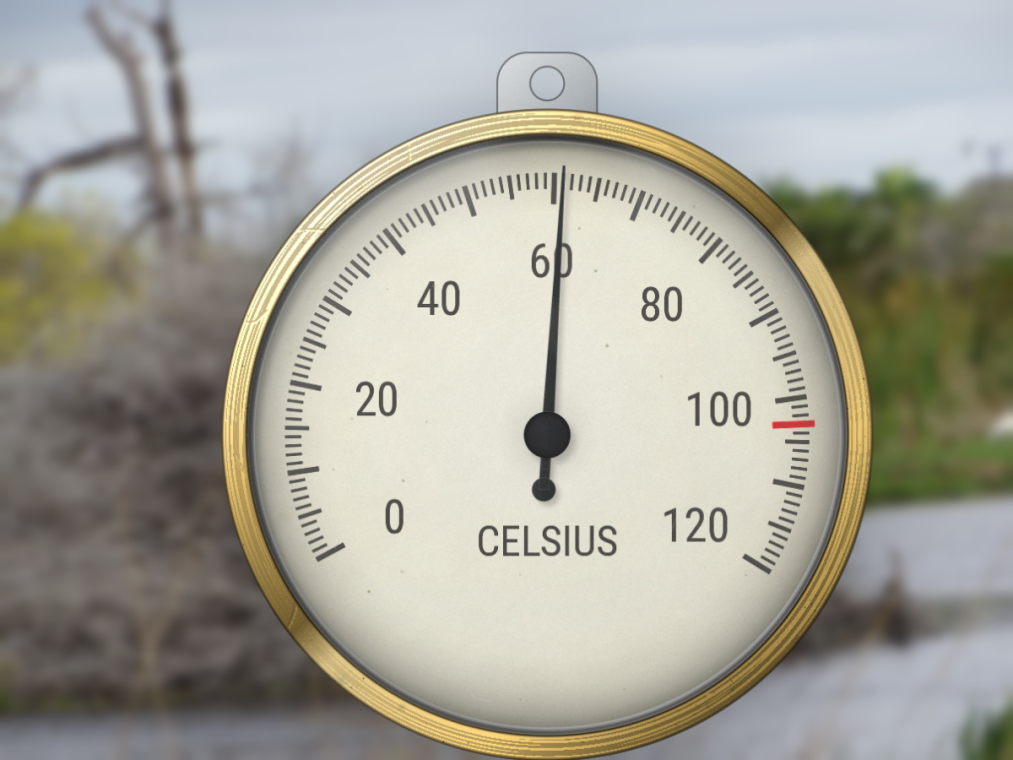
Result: 61 °C
